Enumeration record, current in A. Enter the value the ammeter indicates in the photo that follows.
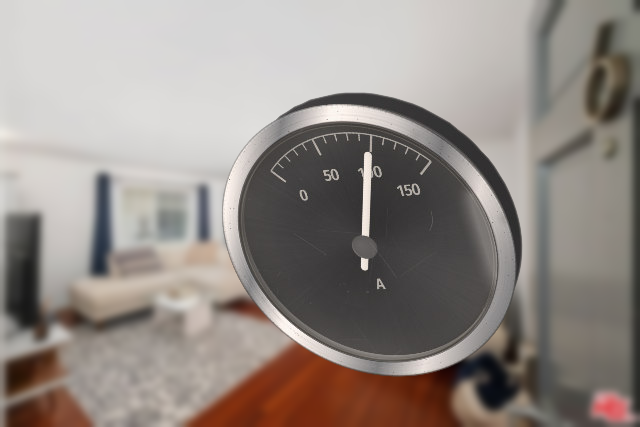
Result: 100 A
